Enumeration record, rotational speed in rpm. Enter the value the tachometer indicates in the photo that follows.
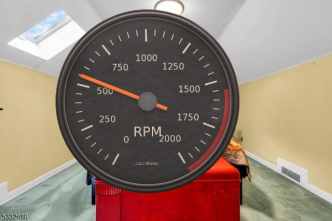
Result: 550 rpm
